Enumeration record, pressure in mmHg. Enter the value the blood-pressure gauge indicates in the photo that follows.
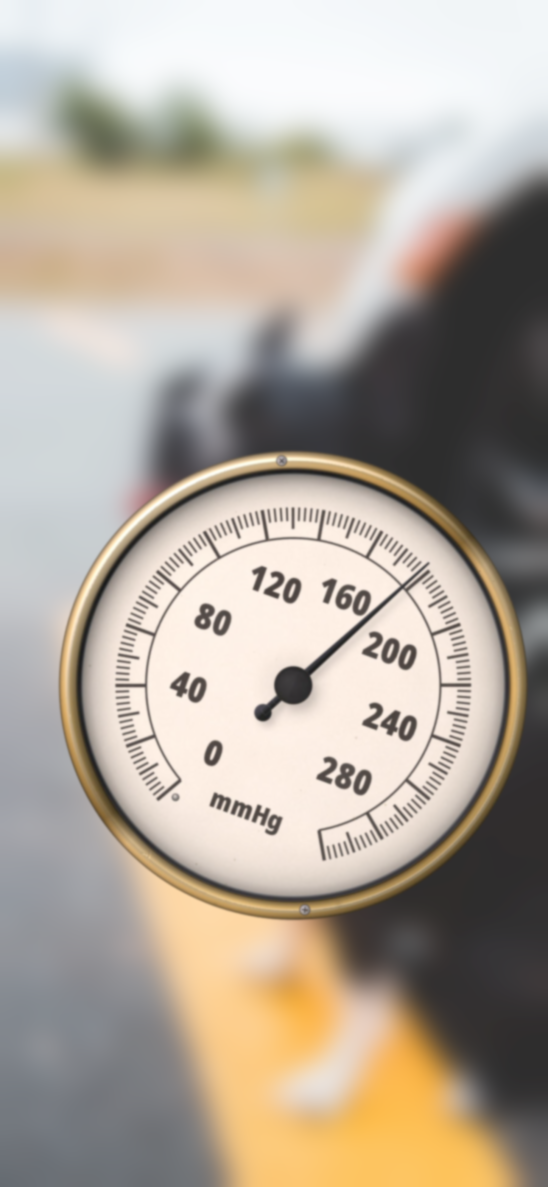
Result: 178 mmHg
